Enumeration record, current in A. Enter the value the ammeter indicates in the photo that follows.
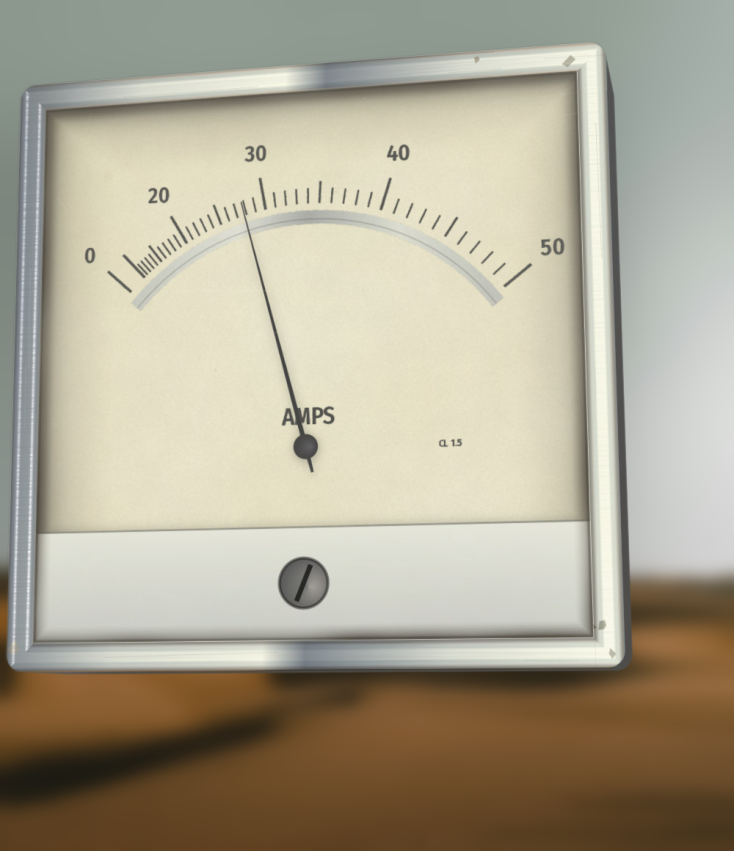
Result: 28 A
